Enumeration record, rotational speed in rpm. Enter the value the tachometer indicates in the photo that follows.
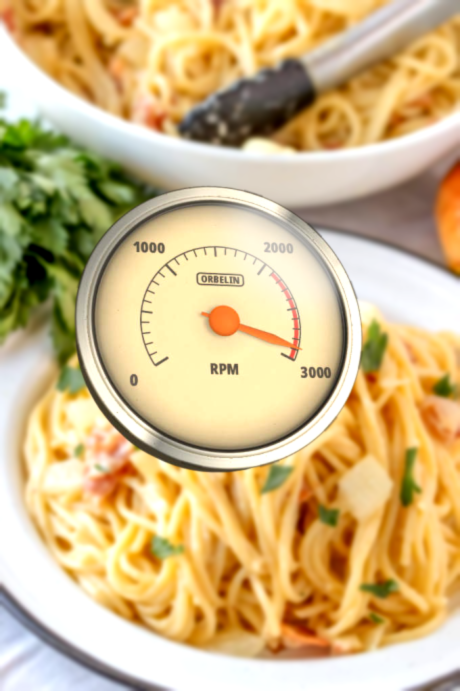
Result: 2900 rpm
